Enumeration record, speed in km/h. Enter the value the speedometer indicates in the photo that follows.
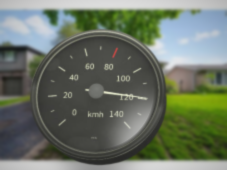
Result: 120 km/h
